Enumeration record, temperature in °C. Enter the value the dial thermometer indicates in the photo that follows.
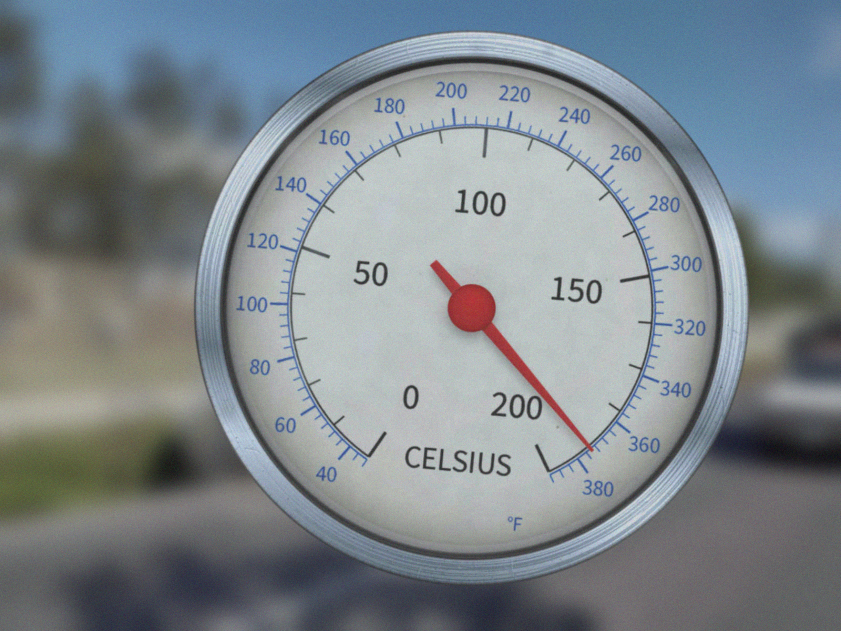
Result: 190 °C
